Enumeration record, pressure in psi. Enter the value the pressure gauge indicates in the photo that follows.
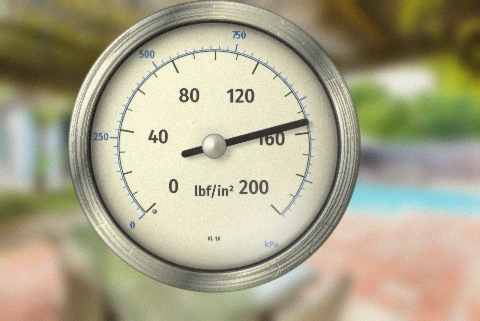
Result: 155 psi
